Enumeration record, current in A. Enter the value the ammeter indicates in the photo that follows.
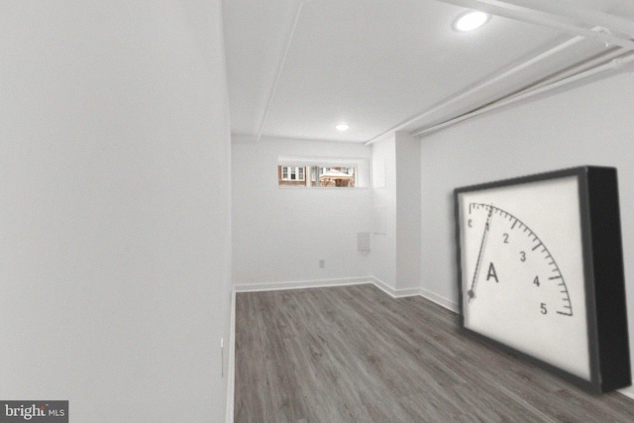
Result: 1 A
